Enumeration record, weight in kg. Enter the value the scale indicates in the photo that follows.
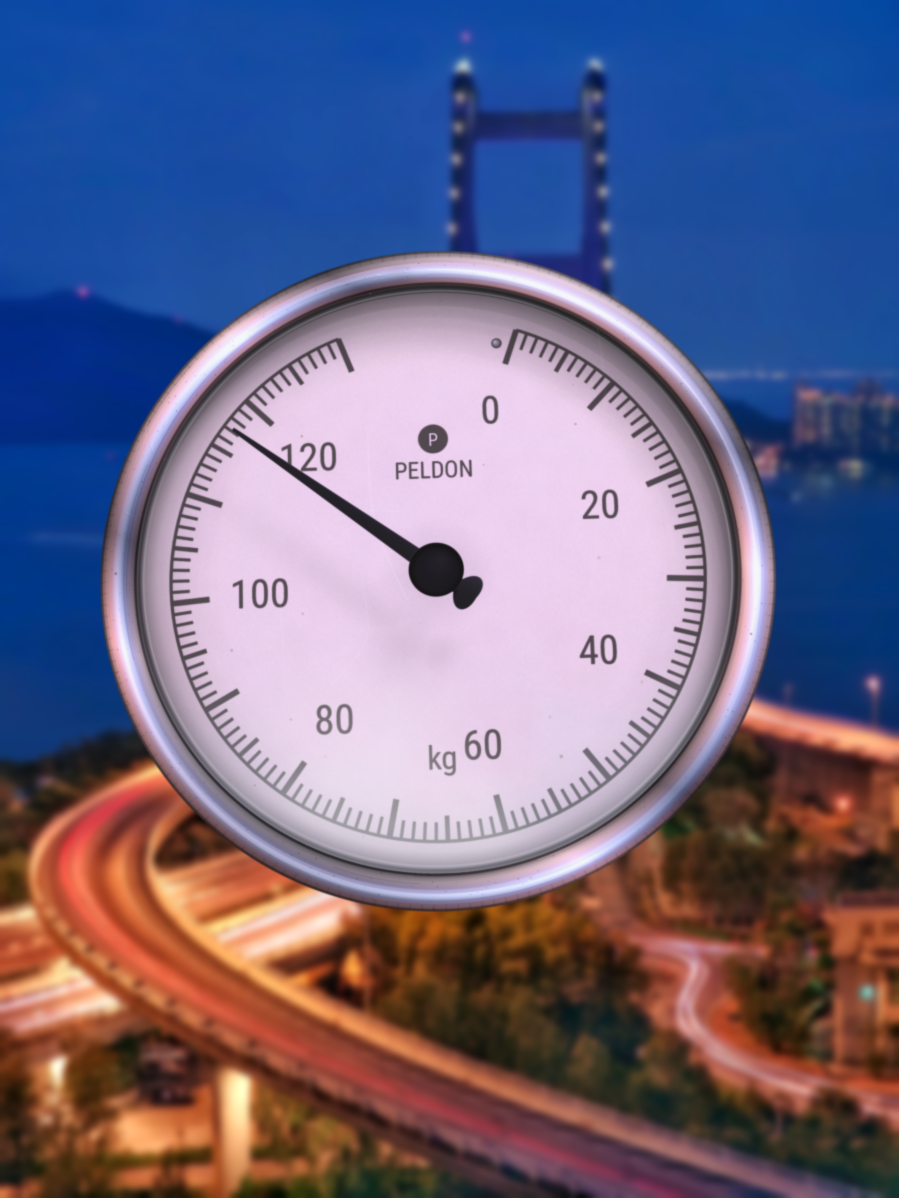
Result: 117 kg
